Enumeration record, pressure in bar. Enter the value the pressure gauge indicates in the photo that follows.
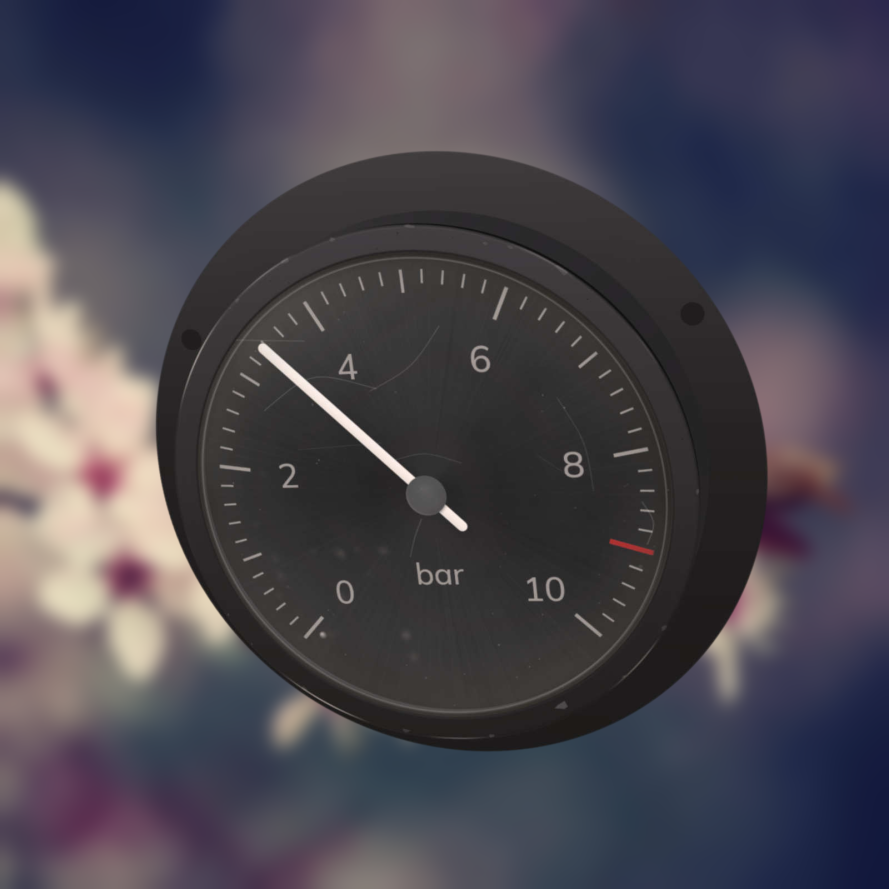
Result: 3.4 bar
